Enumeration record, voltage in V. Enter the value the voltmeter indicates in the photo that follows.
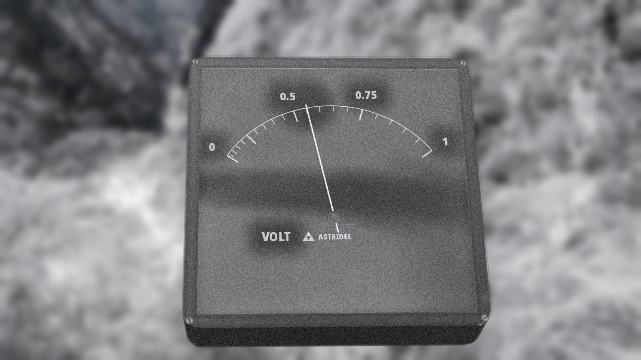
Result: 0.55 V
